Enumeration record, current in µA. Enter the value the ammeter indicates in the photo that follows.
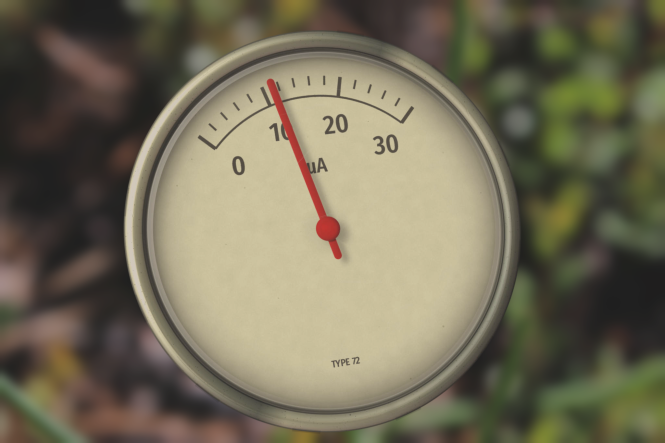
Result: 11 µA
